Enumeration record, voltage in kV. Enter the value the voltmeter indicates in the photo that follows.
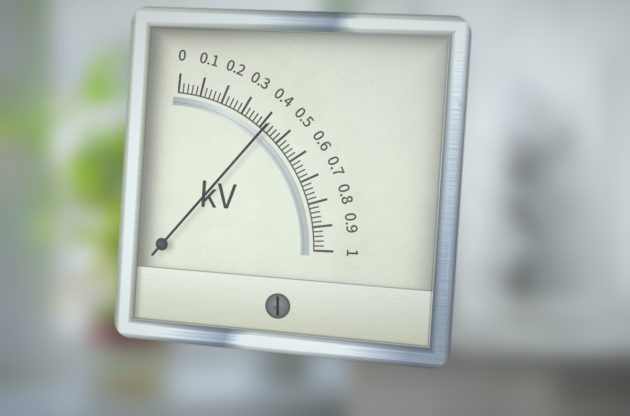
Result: 0.42 kV
